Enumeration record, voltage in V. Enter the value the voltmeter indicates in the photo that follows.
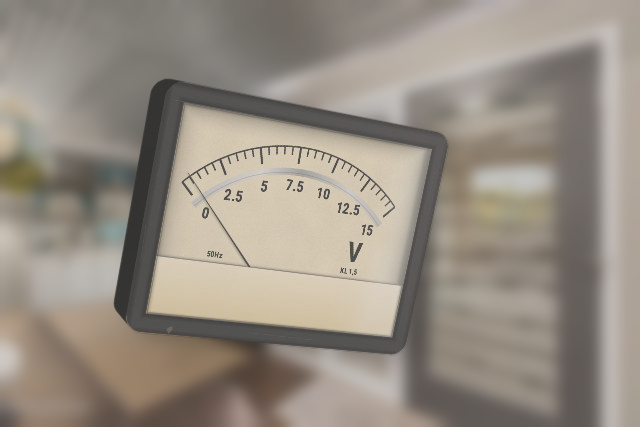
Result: 0.5 V
